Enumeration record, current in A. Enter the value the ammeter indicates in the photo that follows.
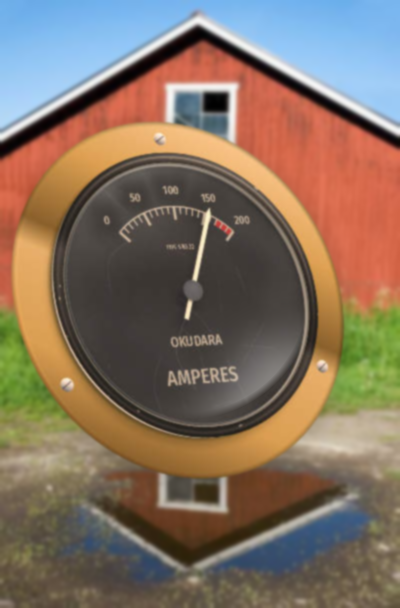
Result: 150 A
